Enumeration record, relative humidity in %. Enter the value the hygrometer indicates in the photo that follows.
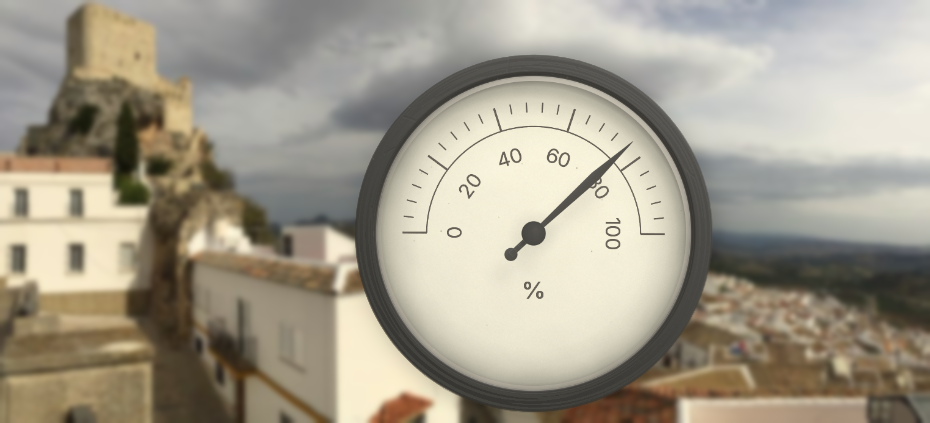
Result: 76 %
